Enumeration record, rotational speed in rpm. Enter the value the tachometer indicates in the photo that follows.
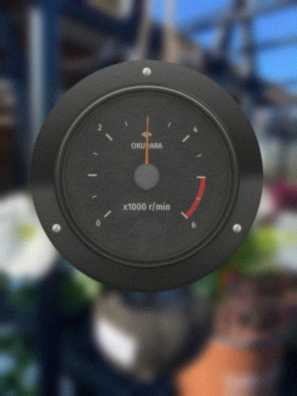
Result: 3000 rpm
